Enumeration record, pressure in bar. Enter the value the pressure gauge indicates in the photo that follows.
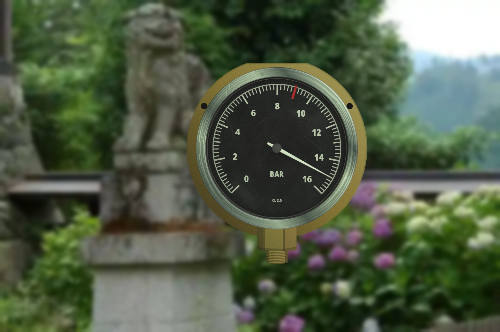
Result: 15 bar
